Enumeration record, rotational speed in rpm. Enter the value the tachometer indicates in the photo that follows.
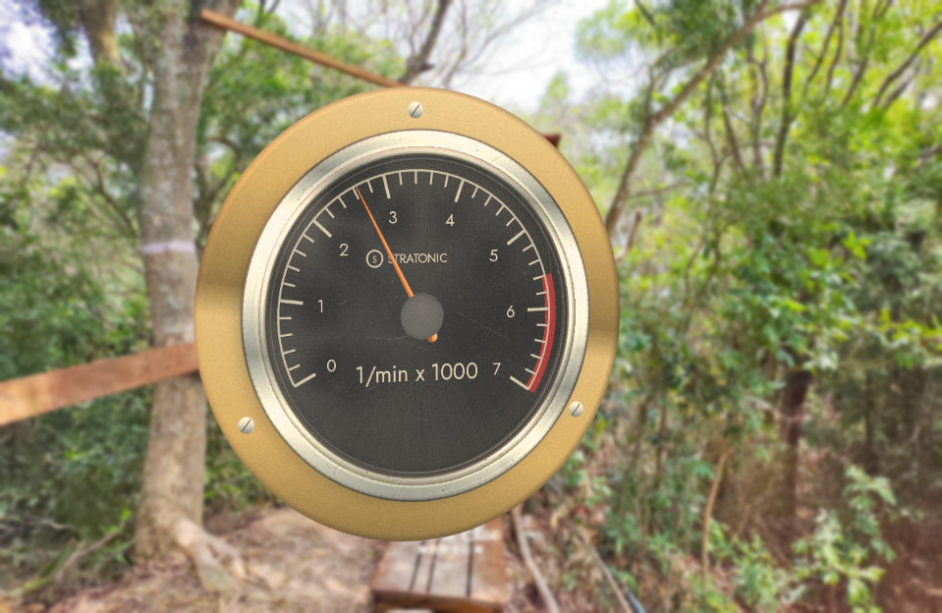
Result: 2600 rpm
